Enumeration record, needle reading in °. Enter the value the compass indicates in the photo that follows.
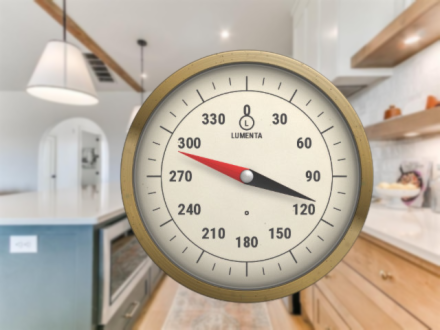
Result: 290 °
